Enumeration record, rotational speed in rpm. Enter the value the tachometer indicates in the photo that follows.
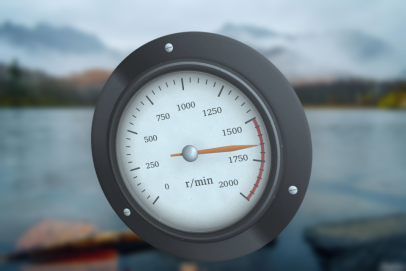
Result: 1650 rpm
